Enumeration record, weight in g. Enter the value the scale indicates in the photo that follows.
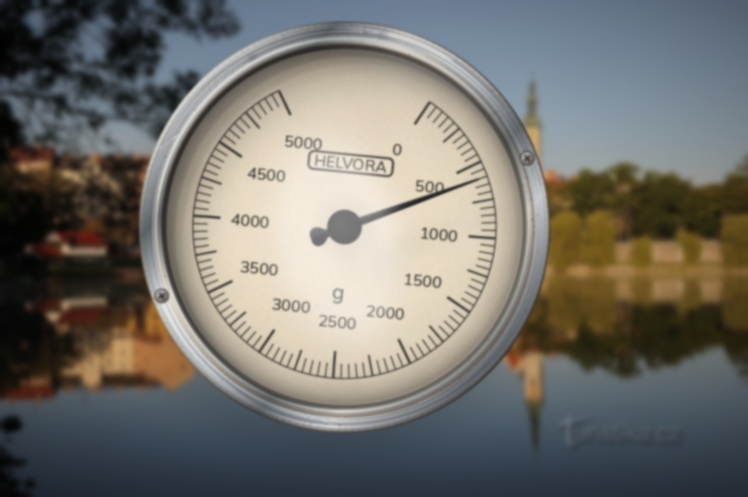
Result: 600 g
